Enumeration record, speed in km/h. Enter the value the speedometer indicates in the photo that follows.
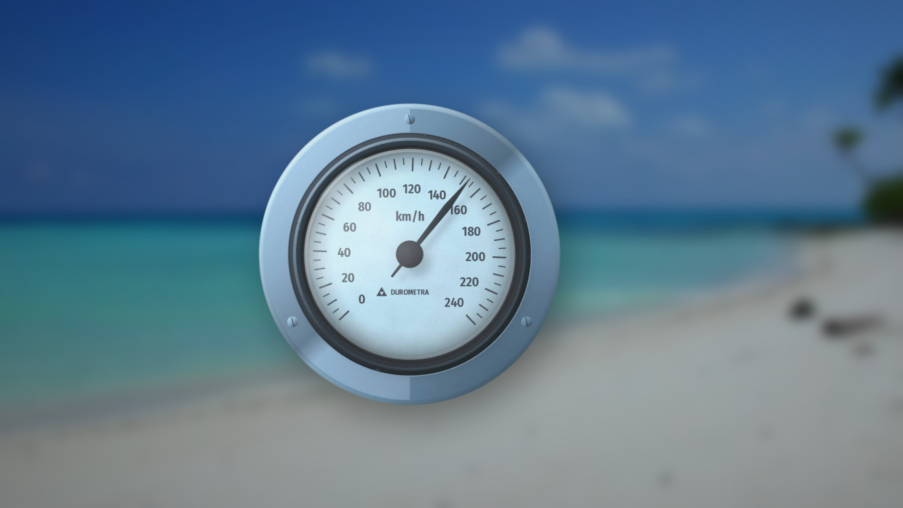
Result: 152.5 km/h
